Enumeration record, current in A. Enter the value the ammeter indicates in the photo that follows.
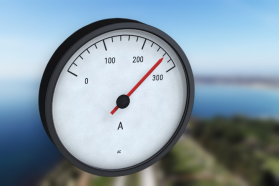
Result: 260 A
